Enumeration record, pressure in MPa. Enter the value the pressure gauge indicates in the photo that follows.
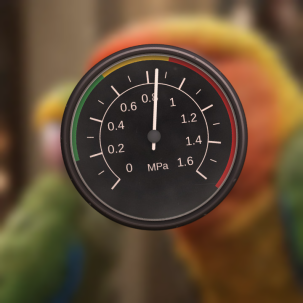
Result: 0.85 MPa
